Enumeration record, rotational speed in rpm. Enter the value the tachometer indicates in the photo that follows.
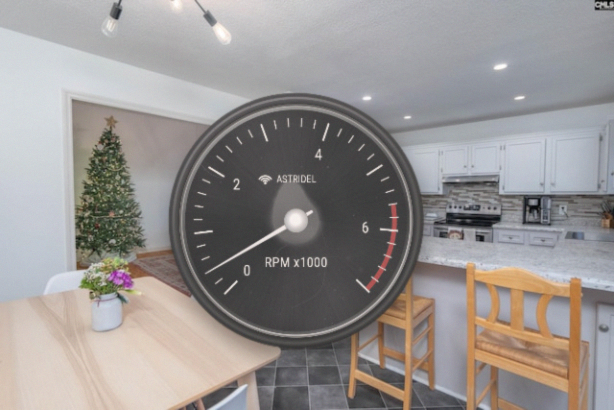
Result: 400 rpm
